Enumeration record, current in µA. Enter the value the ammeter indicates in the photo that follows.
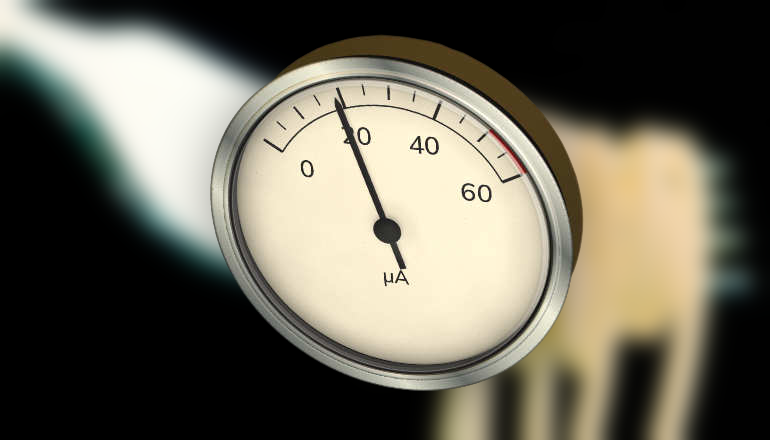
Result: 20 µA
